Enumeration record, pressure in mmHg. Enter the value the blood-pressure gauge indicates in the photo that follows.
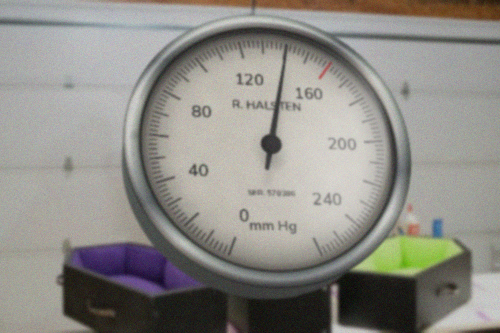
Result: 140 mmHg
